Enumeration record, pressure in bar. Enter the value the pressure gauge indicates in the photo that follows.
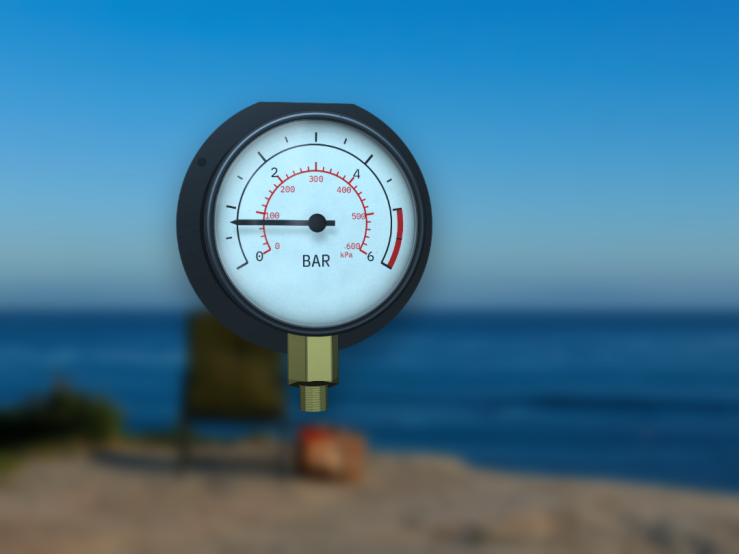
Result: 0.75 bar
